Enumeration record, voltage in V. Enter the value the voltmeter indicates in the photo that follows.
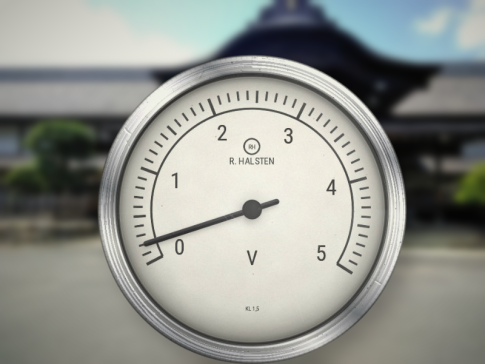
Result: 0.2 V
